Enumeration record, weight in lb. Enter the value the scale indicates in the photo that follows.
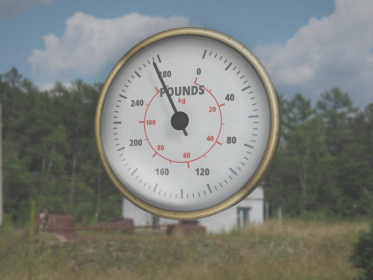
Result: 276 lb
